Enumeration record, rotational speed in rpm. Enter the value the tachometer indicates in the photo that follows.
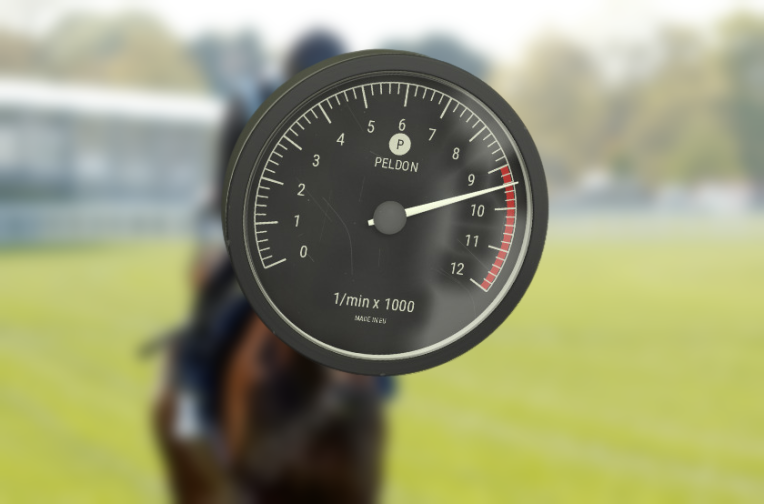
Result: 9400 rpm
